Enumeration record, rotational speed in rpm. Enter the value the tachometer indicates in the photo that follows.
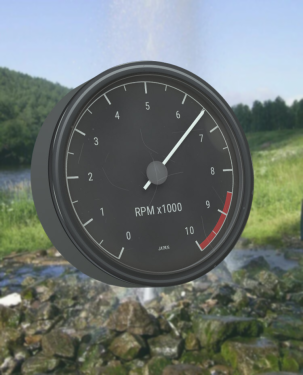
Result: 6500 rpm
